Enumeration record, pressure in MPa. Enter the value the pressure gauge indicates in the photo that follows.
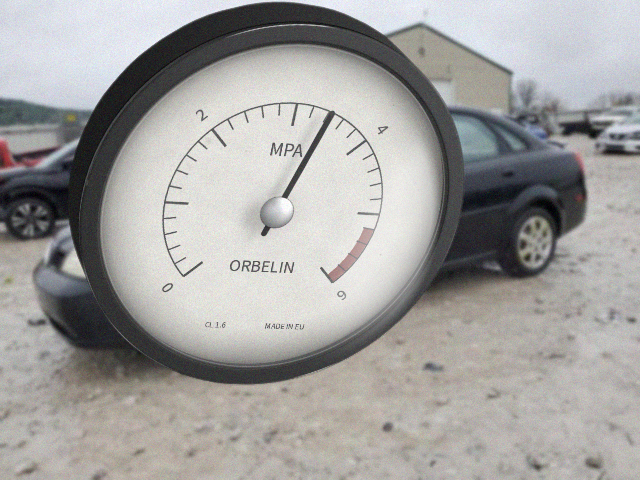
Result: 3.4 MPa
